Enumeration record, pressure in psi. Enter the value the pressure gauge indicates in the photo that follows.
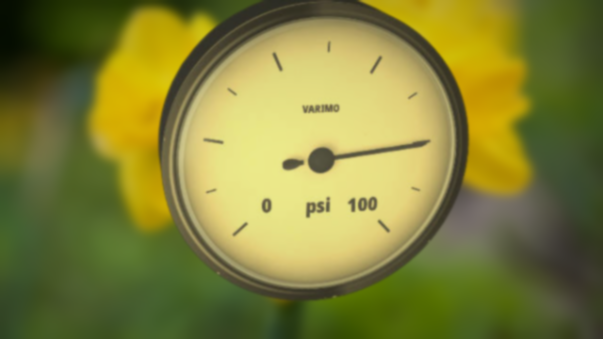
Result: 80 psi
